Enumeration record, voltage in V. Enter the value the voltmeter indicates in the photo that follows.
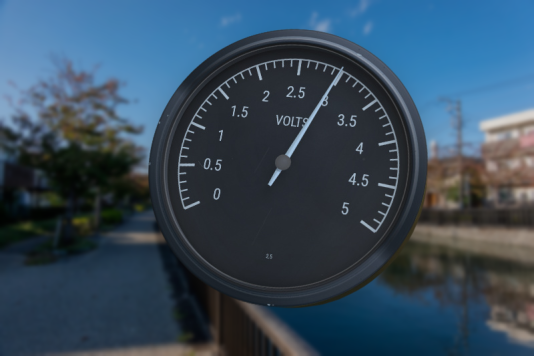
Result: 3 V
